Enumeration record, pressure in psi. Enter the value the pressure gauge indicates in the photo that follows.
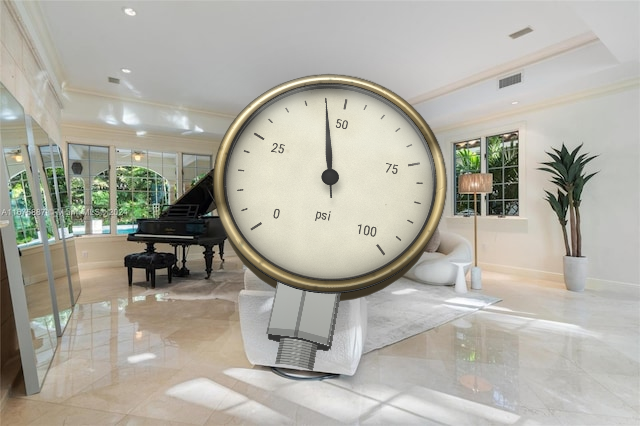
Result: 45 psi
